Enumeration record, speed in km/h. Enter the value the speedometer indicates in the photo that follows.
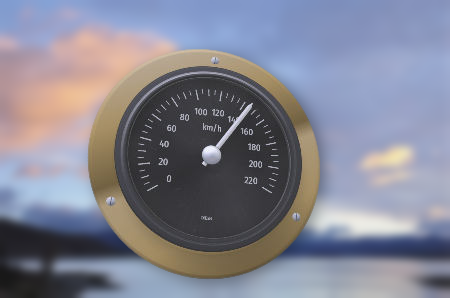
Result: 145 km/h
